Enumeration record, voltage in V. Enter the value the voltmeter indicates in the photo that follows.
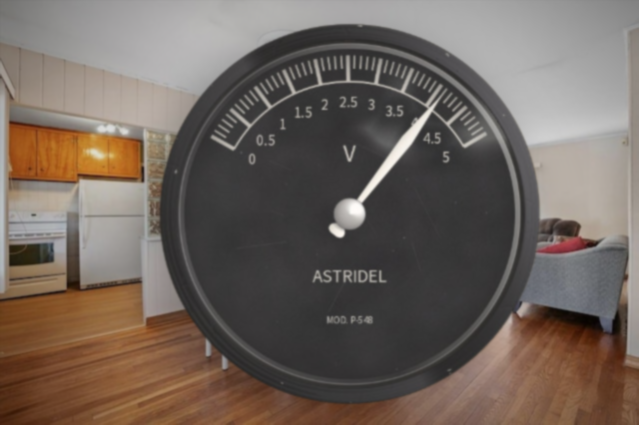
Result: 4.1 V
